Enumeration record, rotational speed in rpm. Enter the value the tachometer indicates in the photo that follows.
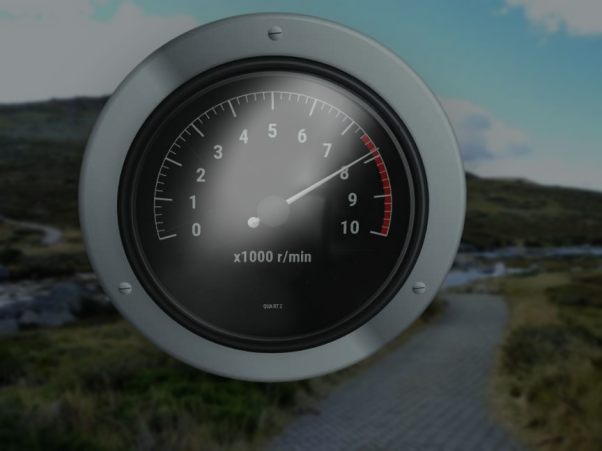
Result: 7800 rpm
